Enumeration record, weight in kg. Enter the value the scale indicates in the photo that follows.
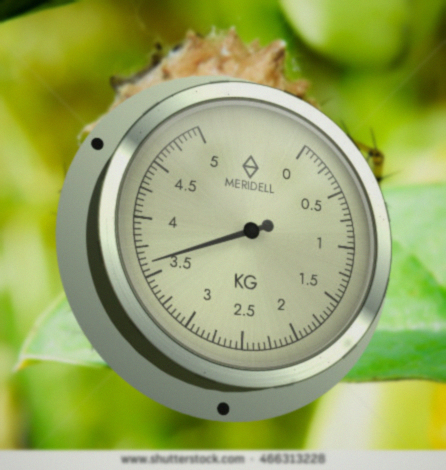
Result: 3.6 kg
